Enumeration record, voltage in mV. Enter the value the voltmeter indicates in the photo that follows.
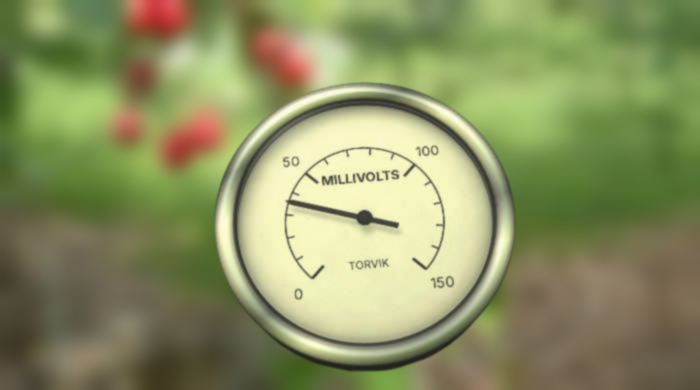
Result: 35 mV
